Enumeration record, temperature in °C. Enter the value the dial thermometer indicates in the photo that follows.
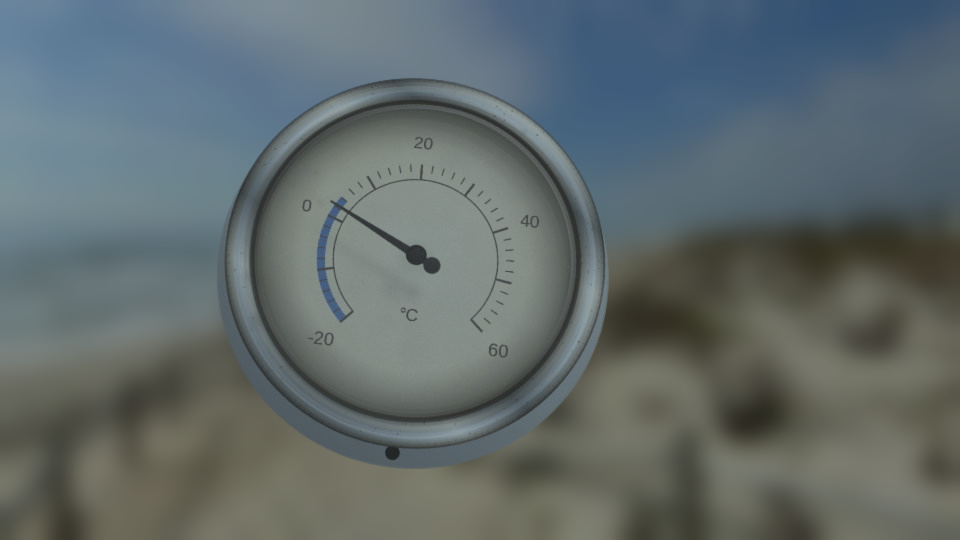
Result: 2 °C
